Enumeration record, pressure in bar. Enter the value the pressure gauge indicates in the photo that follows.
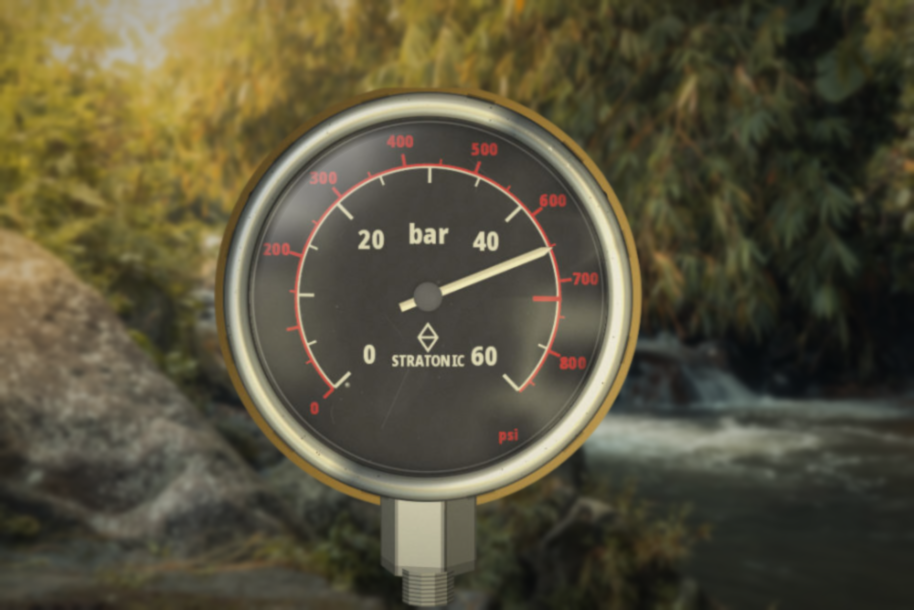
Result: 45 bar
